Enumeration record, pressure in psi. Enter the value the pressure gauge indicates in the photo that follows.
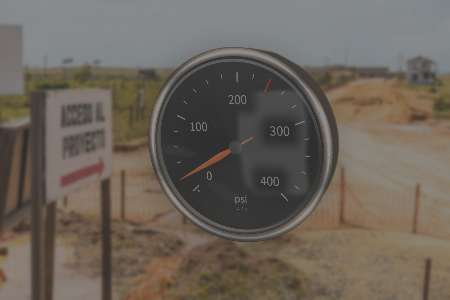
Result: 20 psi
